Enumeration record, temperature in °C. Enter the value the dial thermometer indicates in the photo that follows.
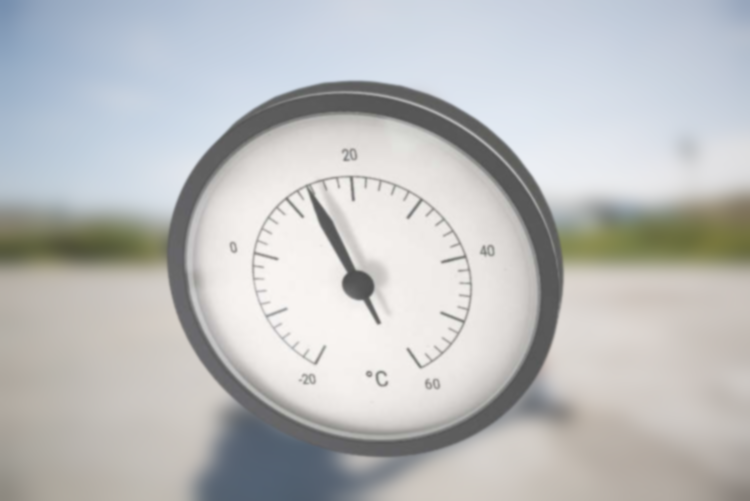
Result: 14 °C
